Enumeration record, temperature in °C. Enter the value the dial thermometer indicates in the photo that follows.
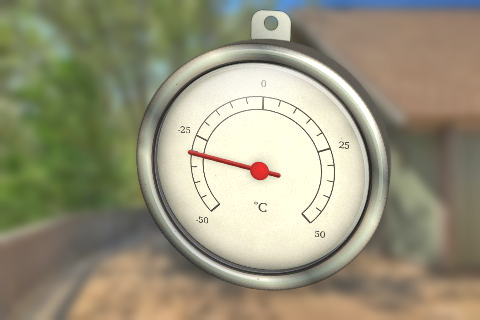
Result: -30 °C
